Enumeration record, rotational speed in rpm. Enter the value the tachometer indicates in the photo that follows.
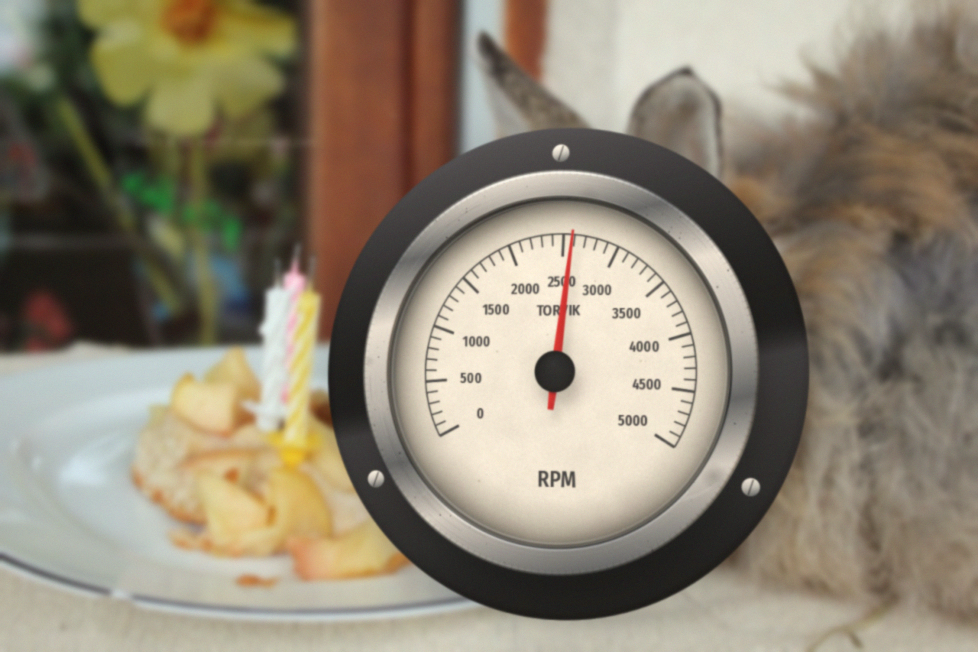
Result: 2600 rpm
